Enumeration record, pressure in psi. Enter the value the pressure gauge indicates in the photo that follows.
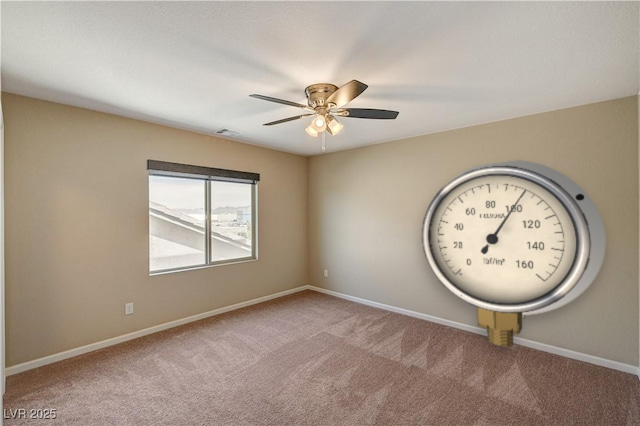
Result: 100 psi
